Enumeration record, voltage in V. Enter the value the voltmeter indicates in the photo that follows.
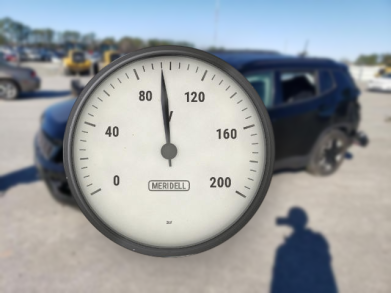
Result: 95 V
